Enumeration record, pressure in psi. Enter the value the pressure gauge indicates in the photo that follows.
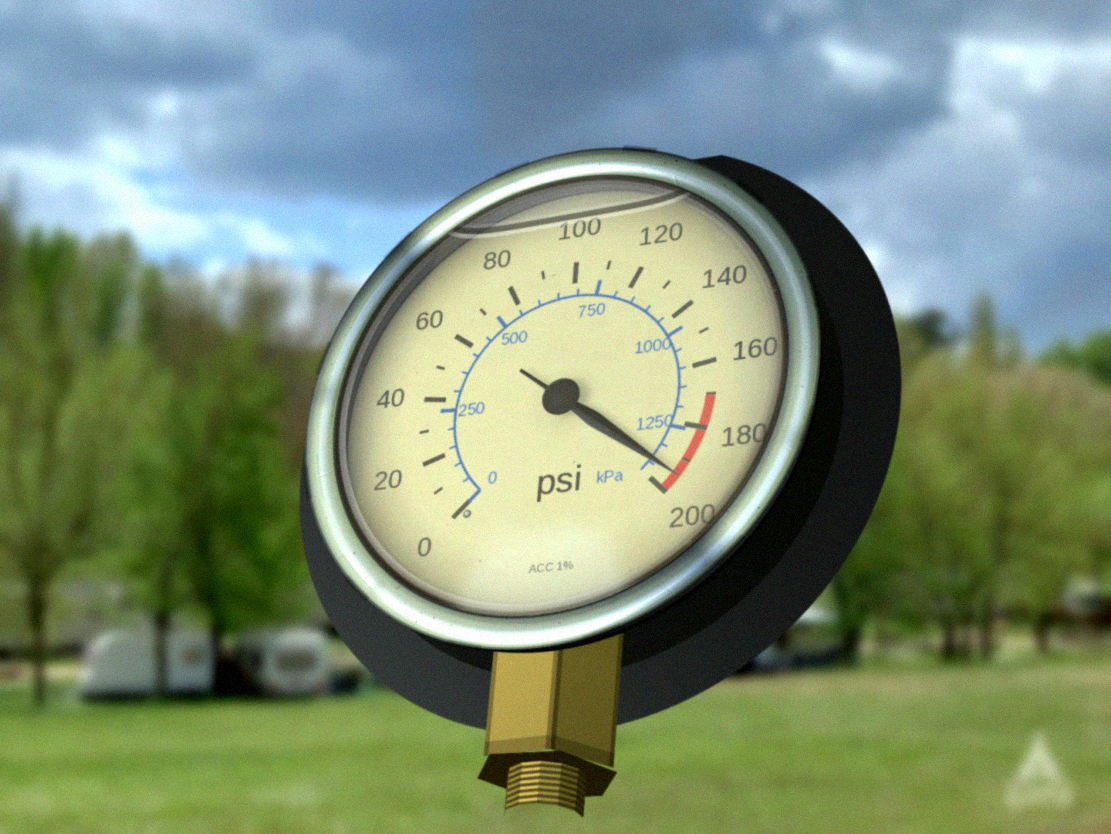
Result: 195 psi
